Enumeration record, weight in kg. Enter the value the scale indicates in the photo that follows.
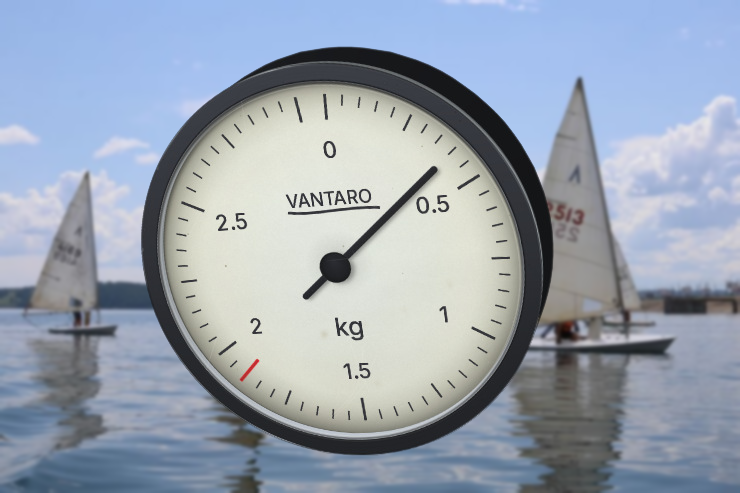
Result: 0.4 kg
